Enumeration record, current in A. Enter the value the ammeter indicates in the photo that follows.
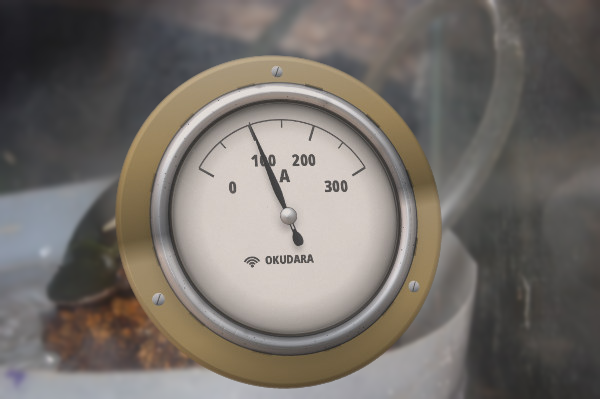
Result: 100 A
